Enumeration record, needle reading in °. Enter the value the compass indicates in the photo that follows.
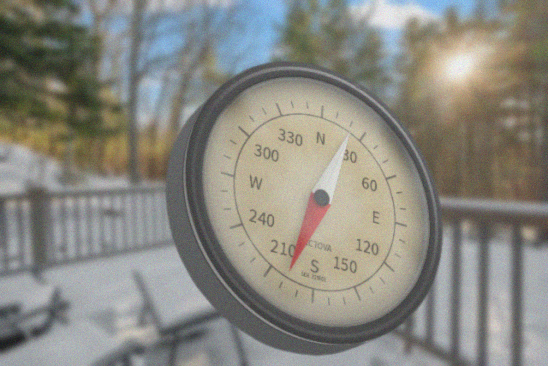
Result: 200 °
